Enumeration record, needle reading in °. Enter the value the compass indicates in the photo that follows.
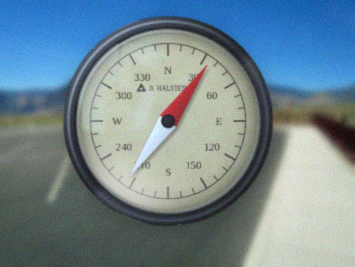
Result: 35 °
